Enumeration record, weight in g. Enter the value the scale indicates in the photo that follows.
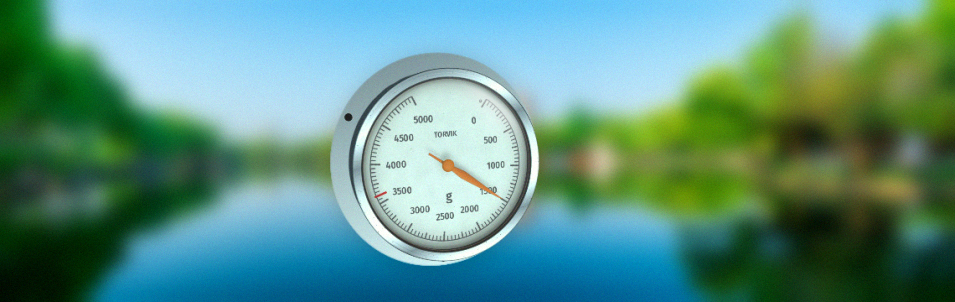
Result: 1500 g
